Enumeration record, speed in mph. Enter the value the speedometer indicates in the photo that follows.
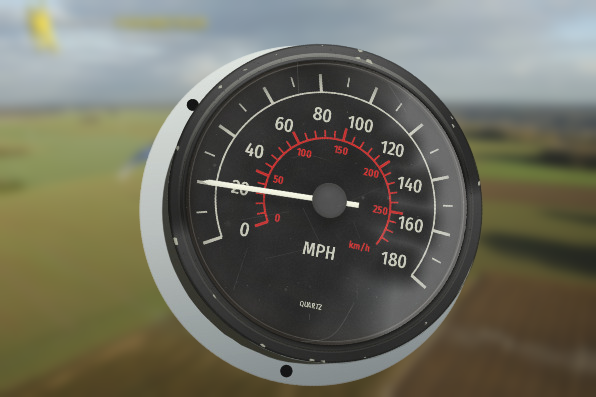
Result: 20 mph
